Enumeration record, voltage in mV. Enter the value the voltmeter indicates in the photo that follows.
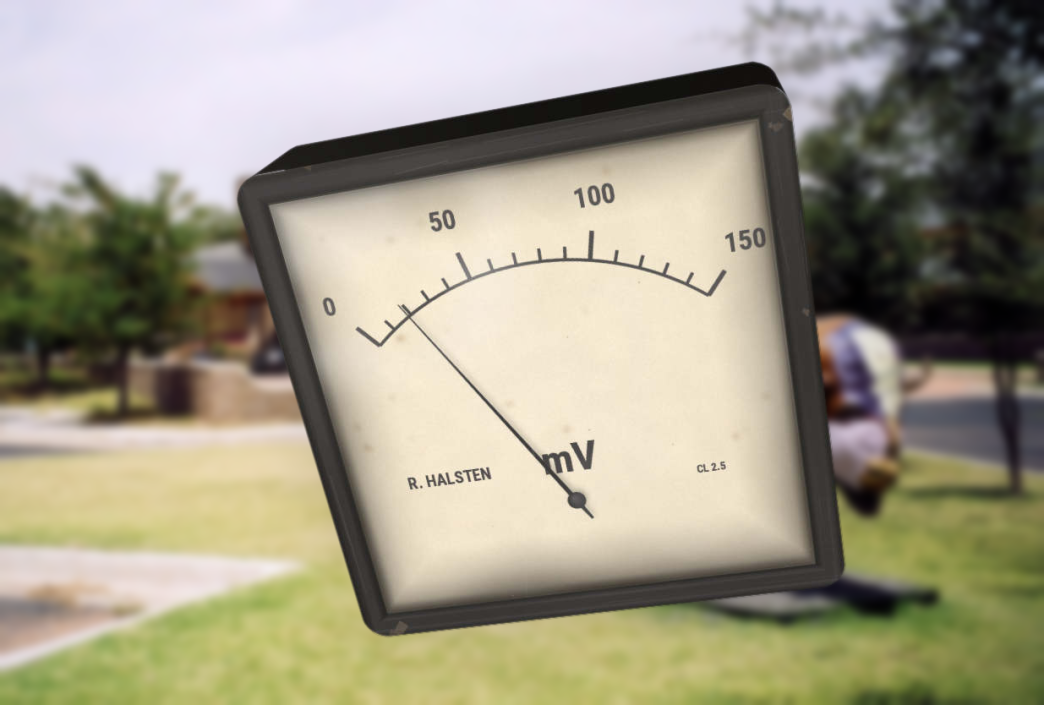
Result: 20 mV
